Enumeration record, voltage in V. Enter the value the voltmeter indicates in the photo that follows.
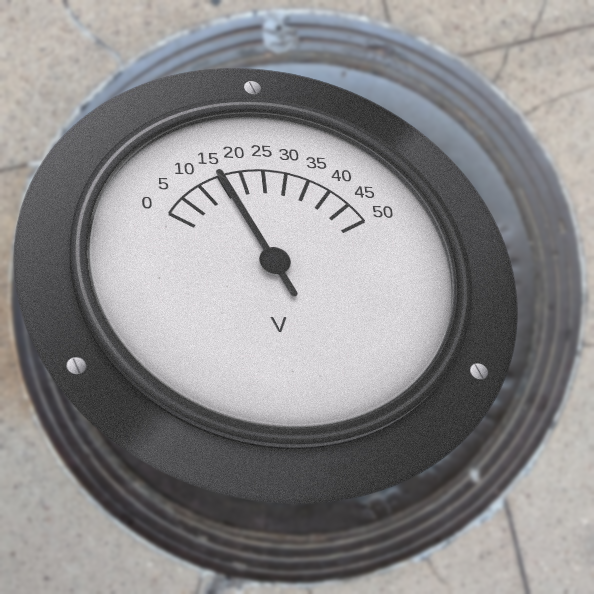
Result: 15 V
